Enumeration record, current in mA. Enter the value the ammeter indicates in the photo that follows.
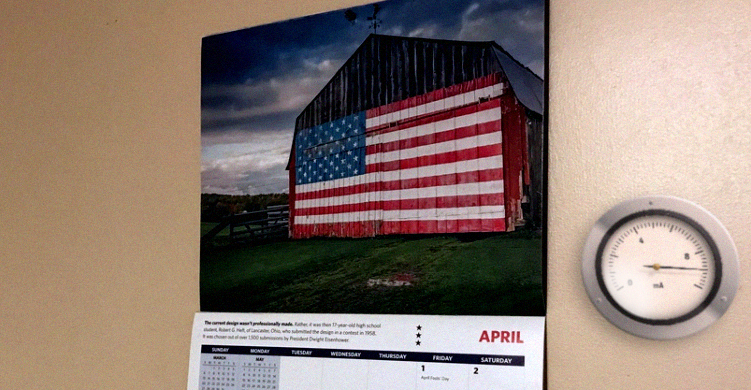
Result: 9 mA
